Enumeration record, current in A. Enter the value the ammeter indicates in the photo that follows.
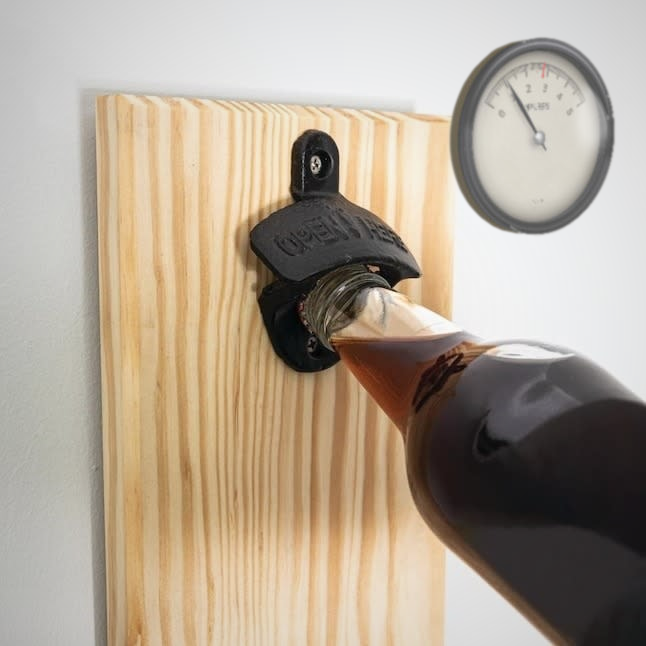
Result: 1 A
